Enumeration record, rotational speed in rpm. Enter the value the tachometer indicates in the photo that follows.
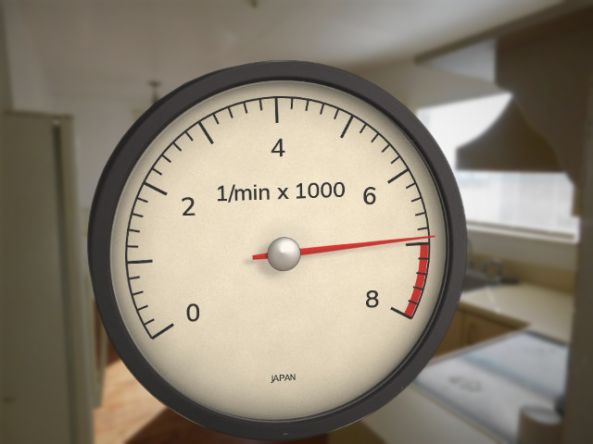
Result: 6900 rpm
